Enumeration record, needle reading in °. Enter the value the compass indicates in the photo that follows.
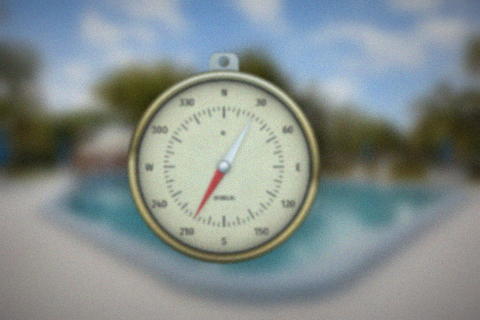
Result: 210 °
